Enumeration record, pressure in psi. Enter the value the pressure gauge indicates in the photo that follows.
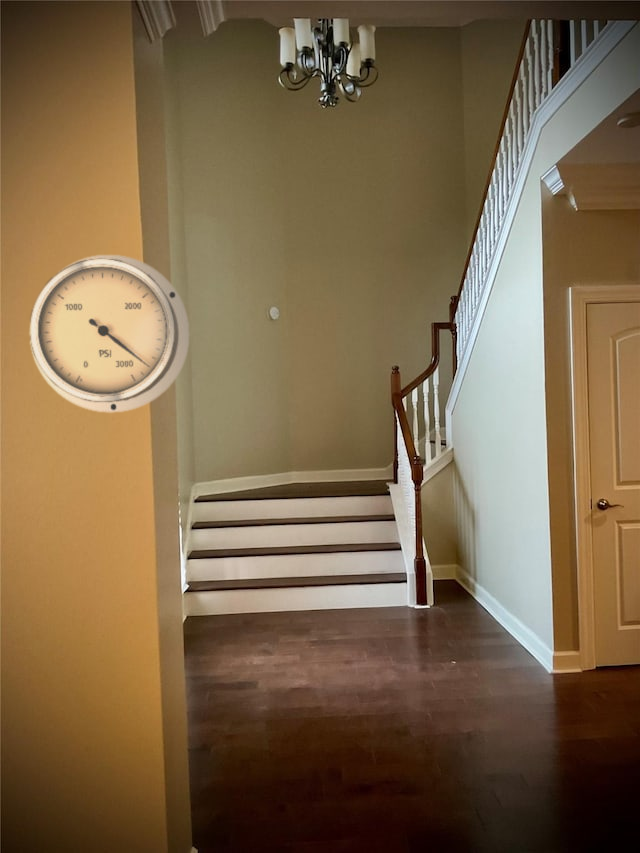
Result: 2800 psi
